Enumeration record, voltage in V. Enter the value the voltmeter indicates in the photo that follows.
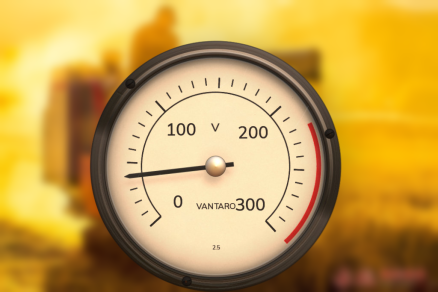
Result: 40 V
